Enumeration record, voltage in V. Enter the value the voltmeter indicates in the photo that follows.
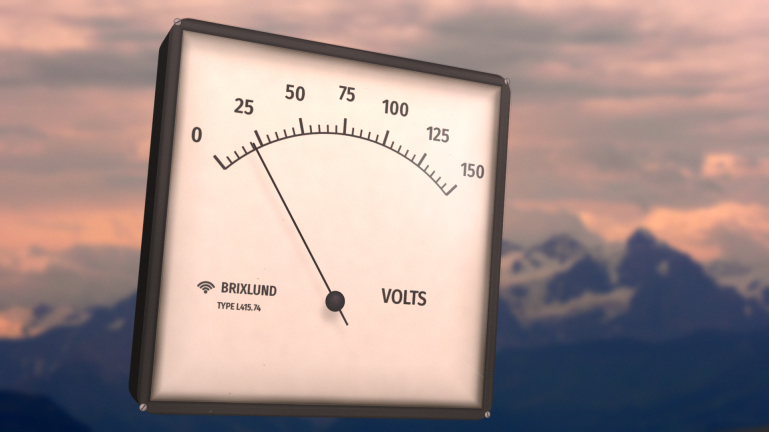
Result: 20 V
